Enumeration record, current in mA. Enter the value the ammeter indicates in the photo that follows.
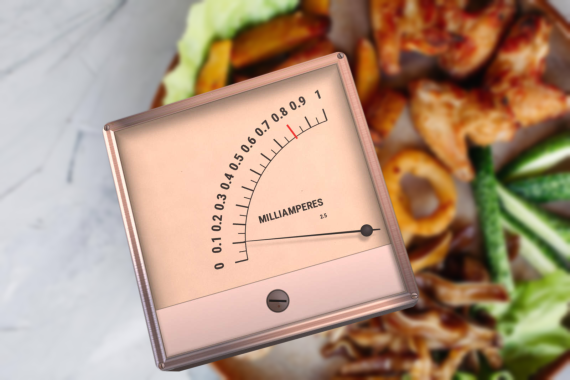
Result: 0.1 mA
